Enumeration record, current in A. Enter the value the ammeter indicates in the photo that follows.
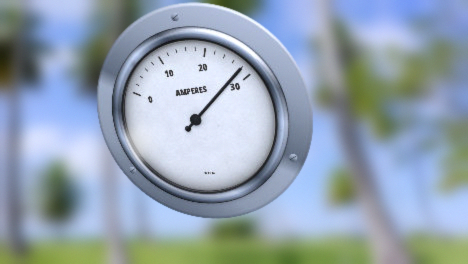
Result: 28 A
